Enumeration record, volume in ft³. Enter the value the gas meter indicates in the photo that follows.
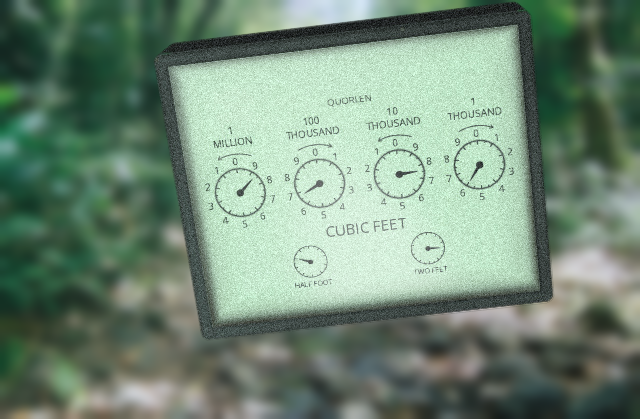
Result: 867600 ft³
